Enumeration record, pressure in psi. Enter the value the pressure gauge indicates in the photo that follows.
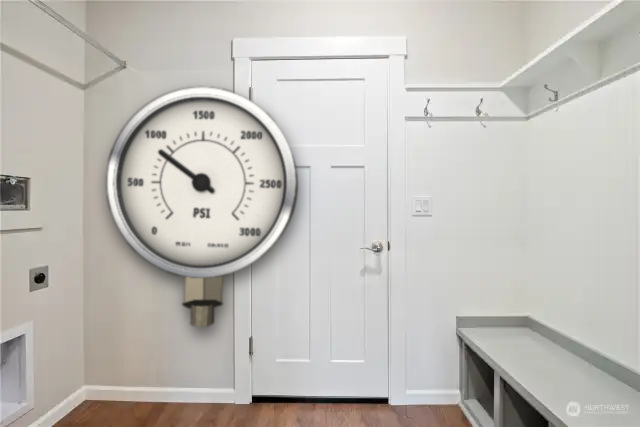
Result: 900 psi
